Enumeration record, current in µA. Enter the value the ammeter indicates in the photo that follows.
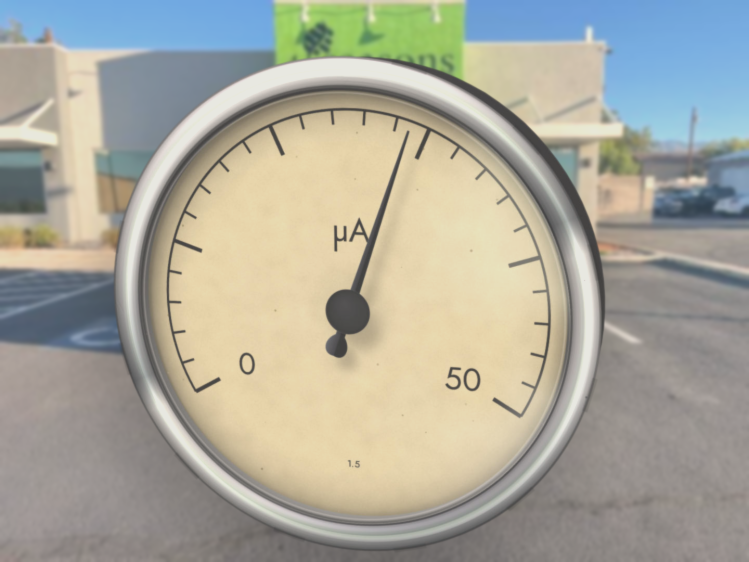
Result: 29 µA
